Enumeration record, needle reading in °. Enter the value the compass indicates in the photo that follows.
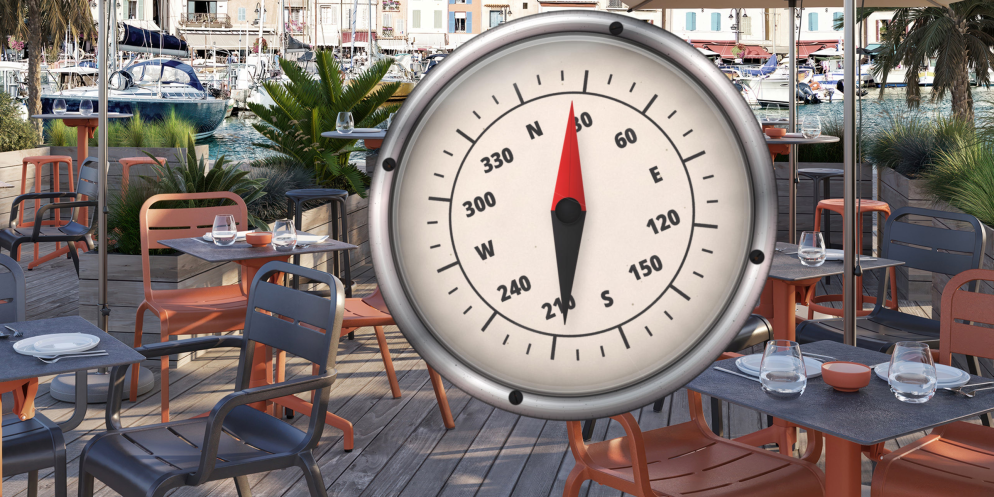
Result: 25 °
